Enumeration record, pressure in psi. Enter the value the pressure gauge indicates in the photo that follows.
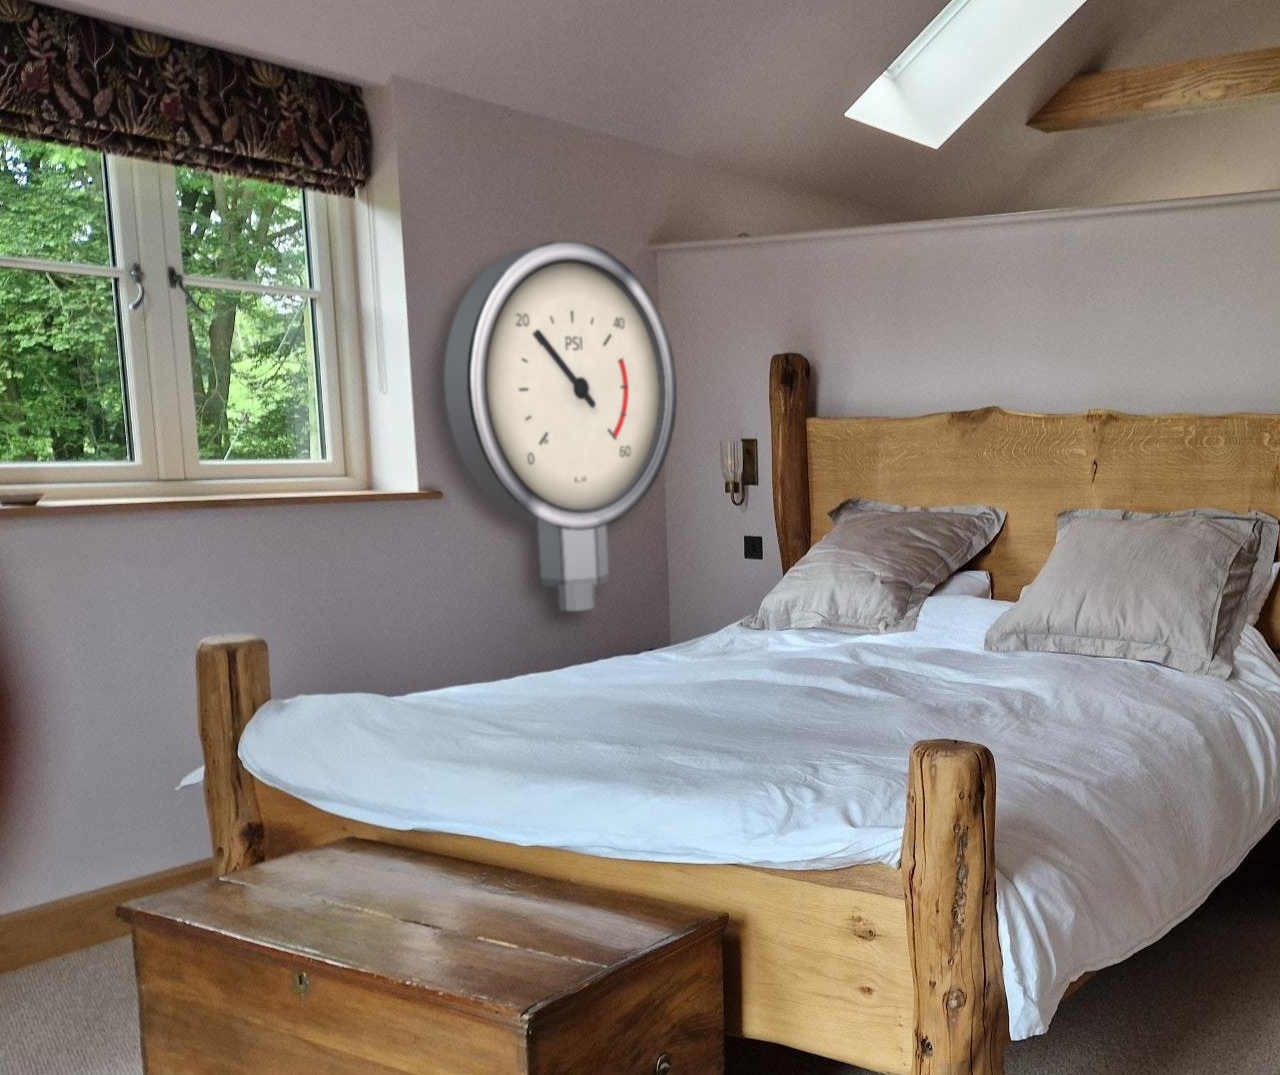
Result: 20 psi
